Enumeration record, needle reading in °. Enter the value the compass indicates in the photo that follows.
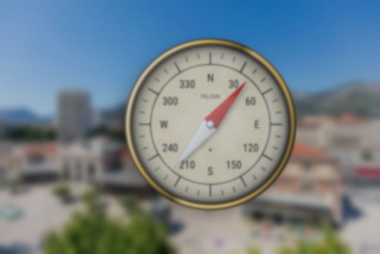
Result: 40 °
